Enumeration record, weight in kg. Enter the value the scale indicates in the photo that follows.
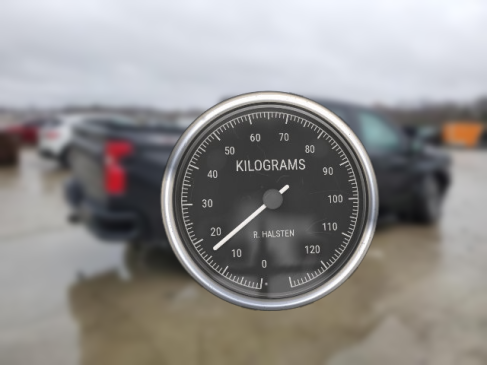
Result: 16 kg
